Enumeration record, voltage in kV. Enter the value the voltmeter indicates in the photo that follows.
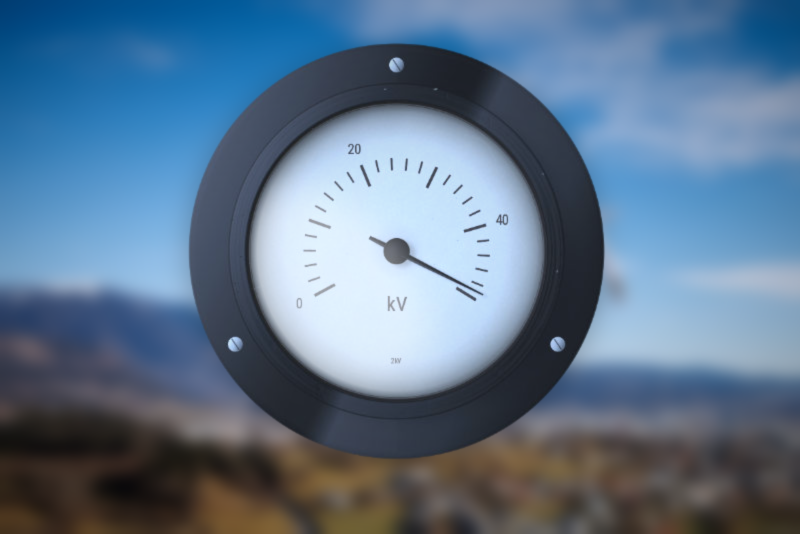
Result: 49 kV
